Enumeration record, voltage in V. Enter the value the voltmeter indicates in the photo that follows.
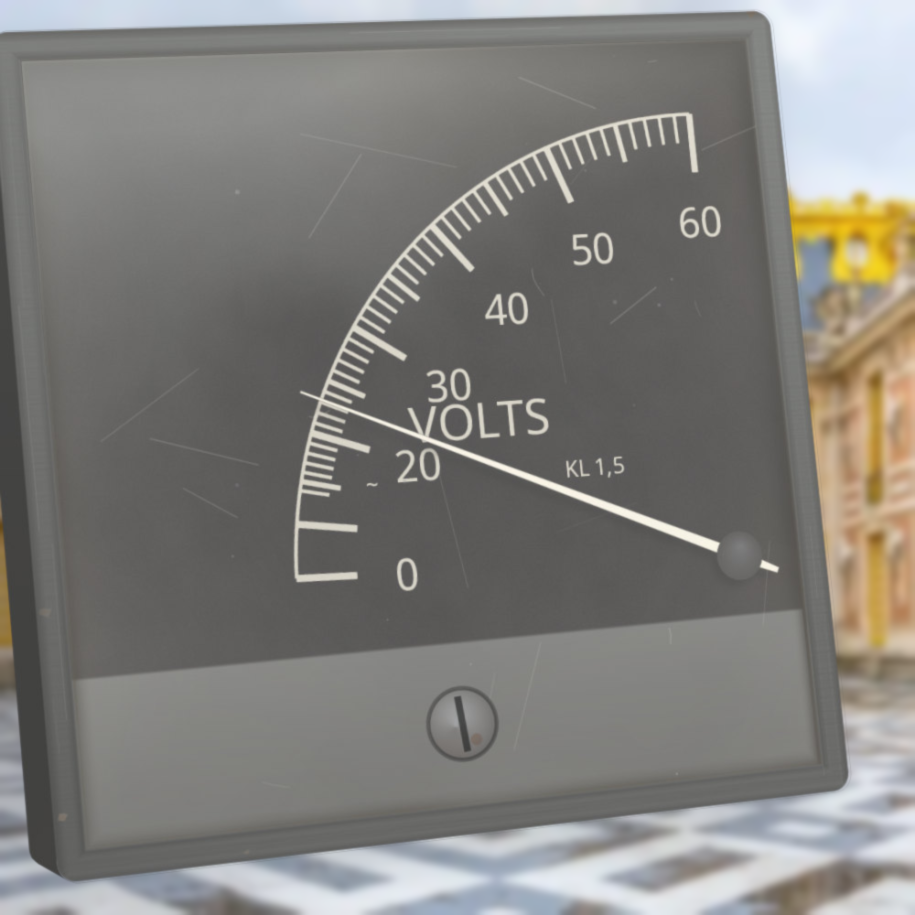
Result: 23 V
